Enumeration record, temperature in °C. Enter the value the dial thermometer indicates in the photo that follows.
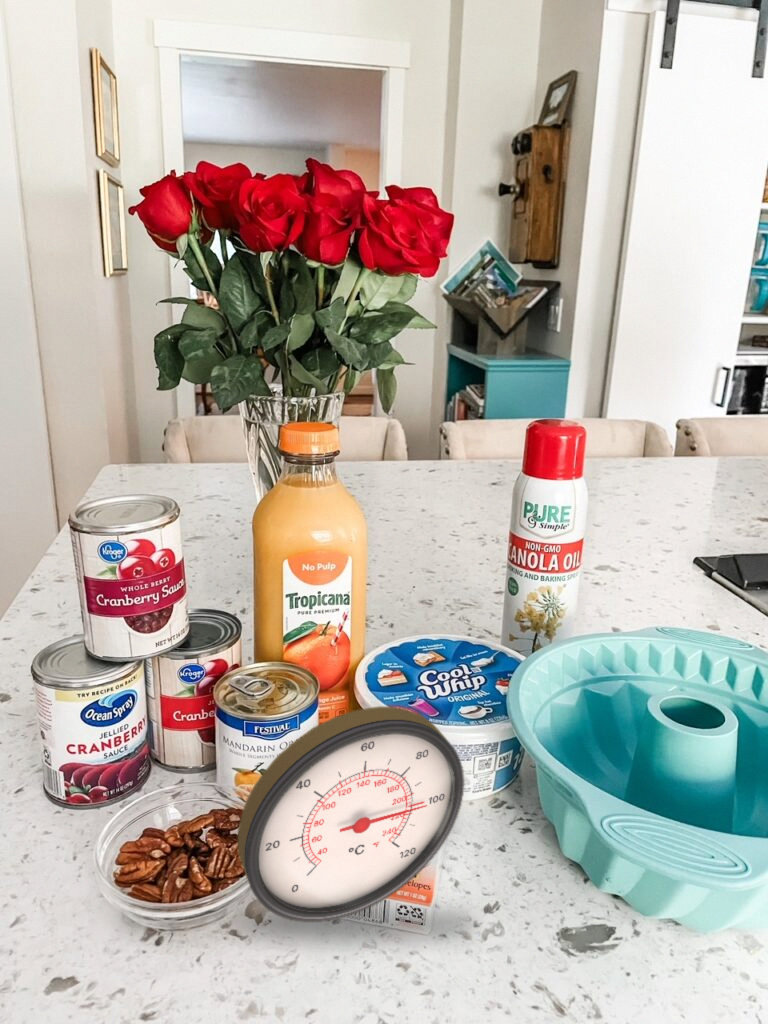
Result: 100 °C
